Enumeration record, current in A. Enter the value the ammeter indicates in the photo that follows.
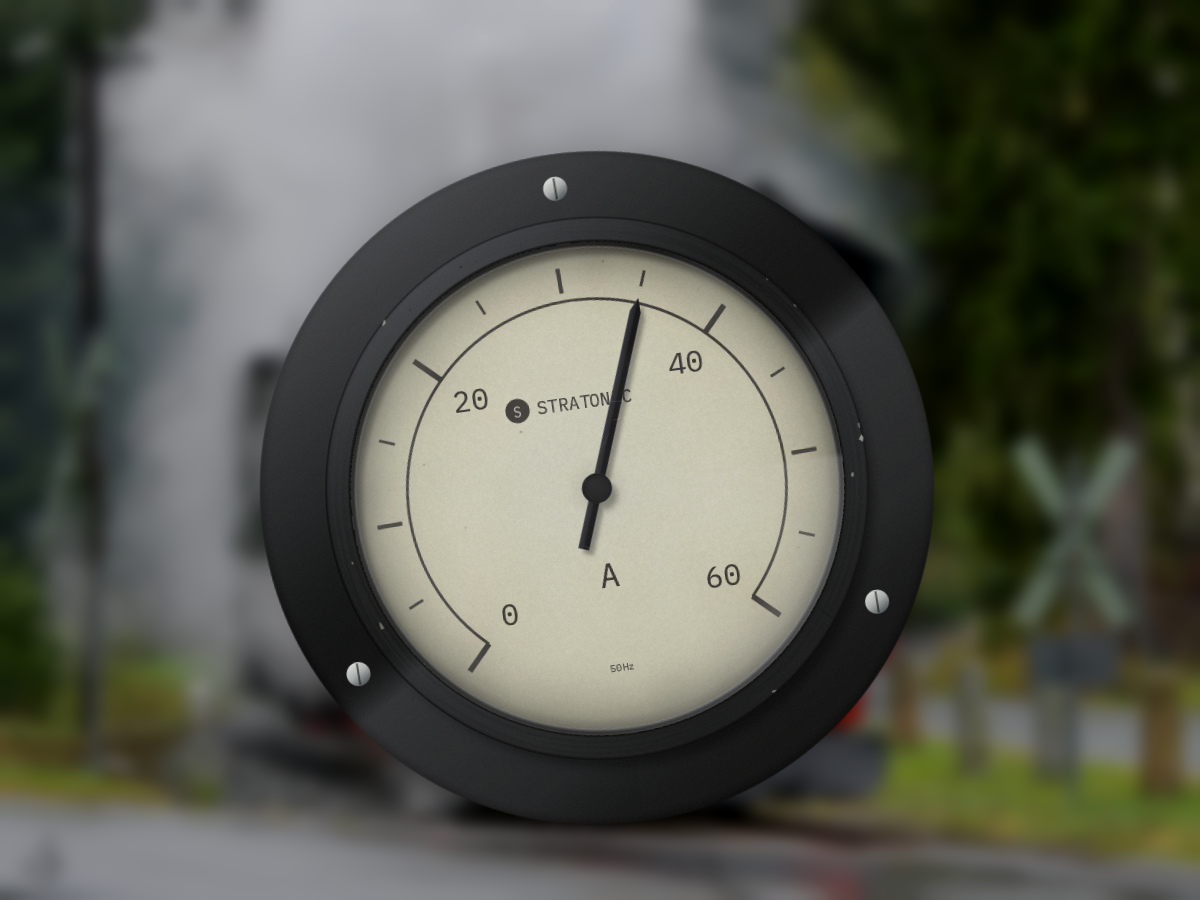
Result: 35 A
